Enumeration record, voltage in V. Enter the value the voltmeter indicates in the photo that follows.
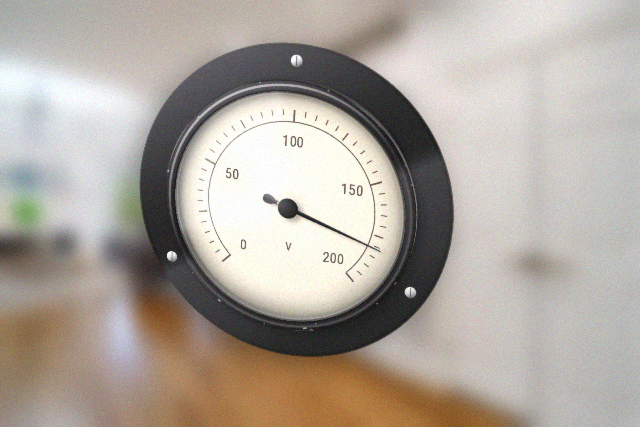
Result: 180 V
